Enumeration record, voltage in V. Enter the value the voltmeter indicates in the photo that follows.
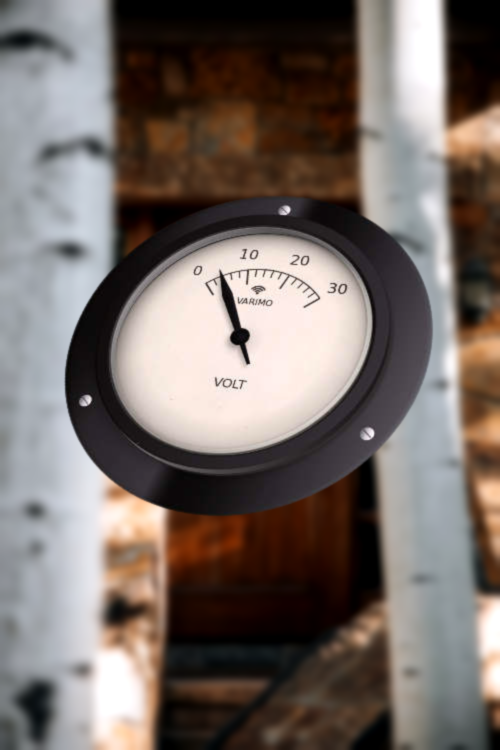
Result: 4 V
